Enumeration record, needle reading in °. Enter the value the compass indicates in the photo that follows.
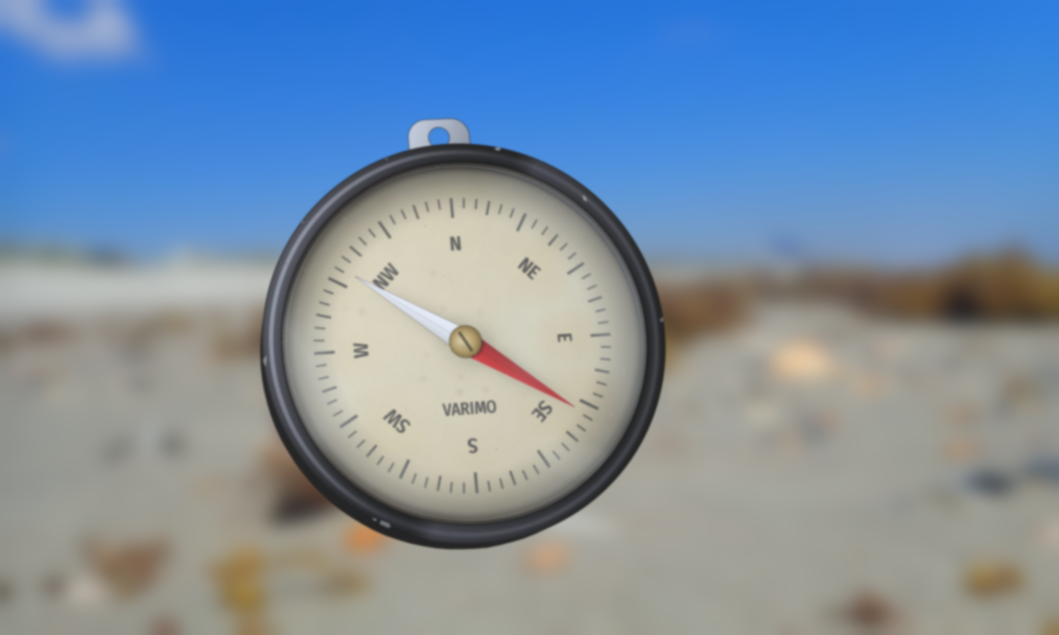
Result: 125 °
